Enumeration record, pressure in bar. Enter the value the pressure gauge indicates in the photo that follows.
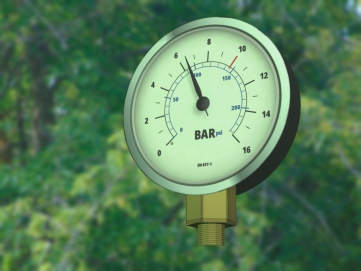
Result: 6.5 bar
